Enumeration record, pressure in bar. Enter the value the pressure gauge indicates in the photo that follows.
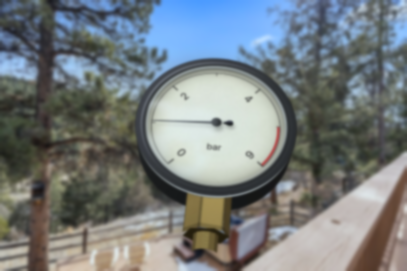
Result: 1 bar
